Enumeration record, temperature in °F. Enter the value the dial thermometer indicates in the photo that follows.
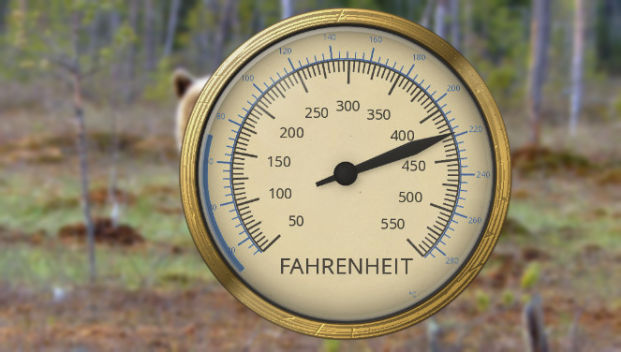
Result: 425 °F
